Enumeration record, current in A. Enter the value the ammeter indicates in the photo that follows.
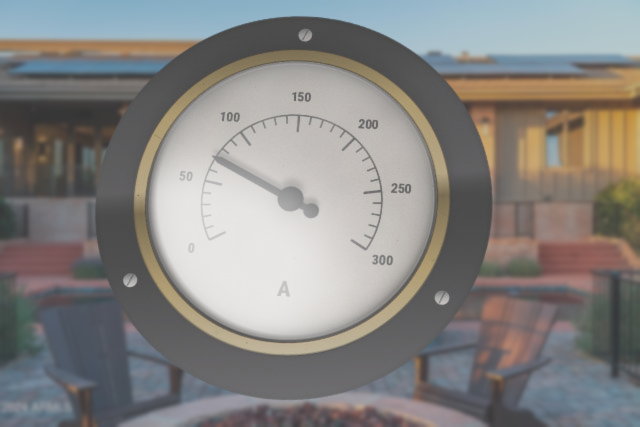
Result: 70 A
